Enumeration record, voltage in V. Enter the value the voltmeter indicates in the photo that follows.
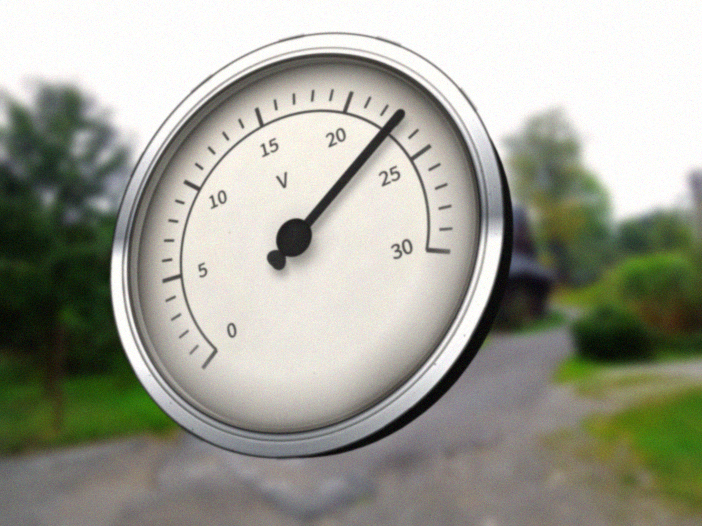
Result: 23 V
